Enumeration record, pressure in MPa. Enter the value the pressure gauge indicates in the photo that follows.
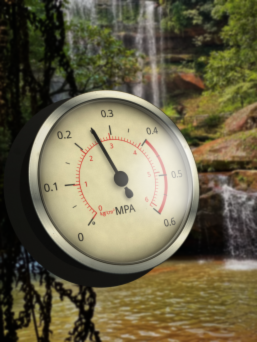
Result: 0.25 MPa
